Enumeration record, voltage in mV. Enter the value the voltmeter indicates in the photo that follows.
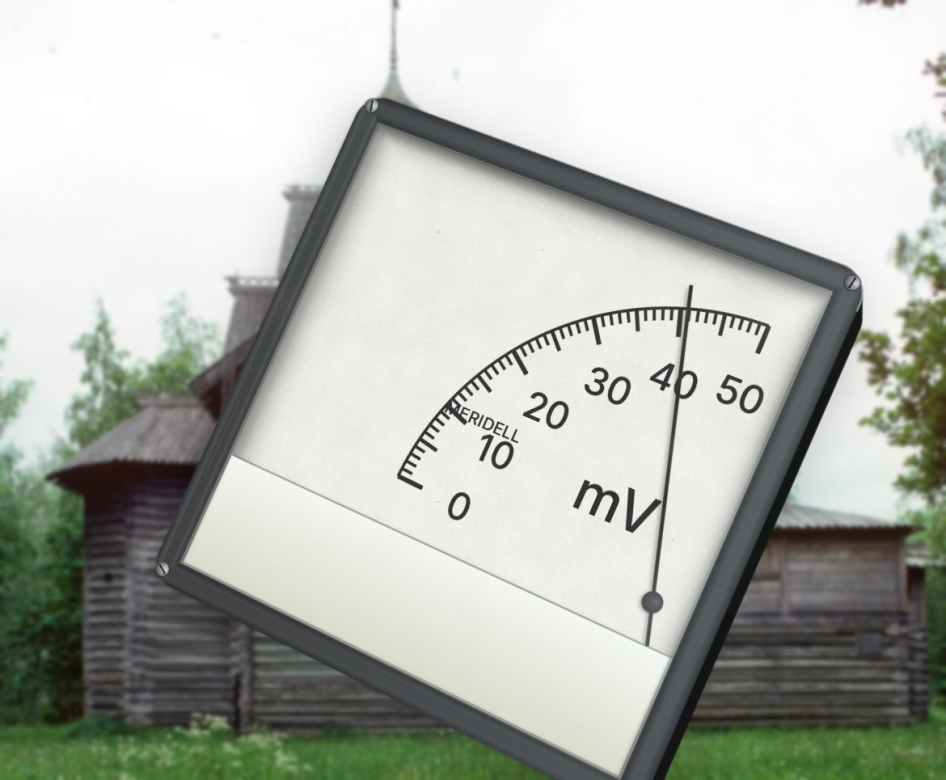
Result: 41 mV
